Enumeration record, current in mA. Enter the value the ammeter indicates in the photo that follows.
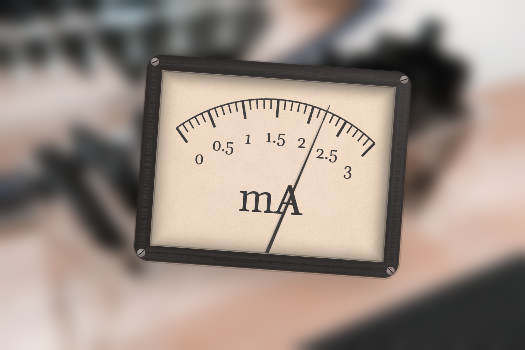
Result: 2.2 mA
